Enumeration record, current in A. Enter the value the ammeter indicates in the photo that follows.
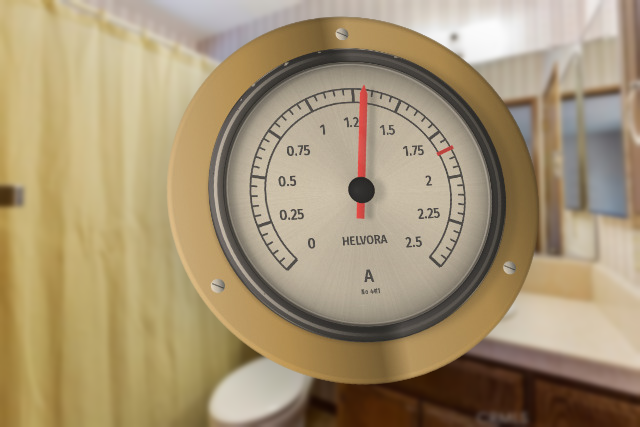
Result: 1.3 A
